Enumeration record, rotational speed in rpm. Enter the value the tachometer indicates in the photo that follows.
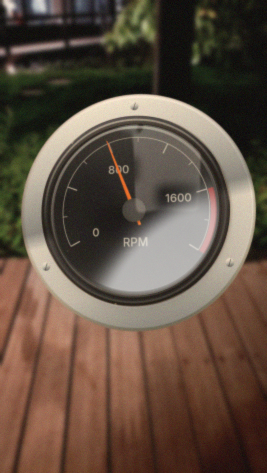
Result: 800 rpm
